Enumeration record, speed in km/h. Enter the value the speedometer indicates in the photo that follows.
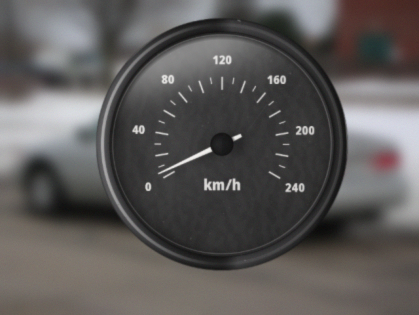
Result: 5 km/h
